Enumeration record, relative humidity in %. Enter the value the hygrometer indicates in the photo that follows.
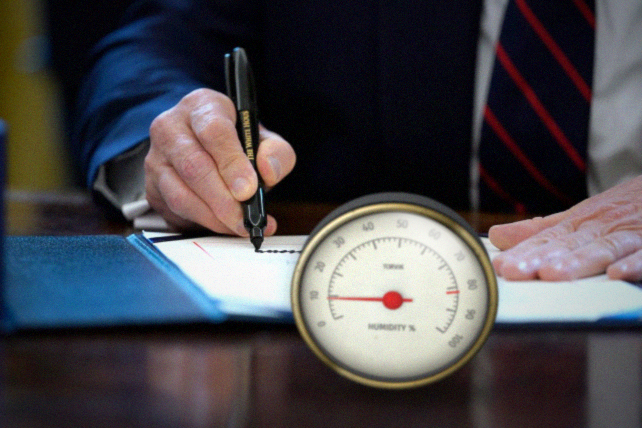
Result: 10 %
